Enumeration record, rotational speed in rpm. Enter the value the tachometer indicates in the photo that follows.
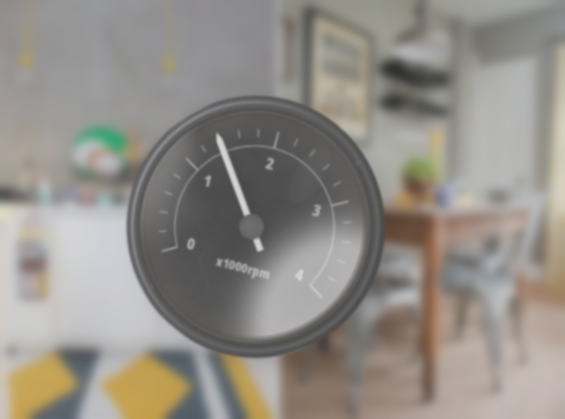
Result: 1400 rpm
